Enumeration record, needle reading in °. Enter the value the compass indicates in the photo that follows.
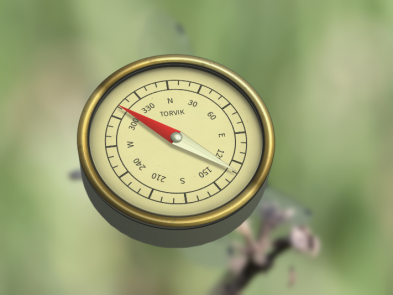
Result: 310 °
